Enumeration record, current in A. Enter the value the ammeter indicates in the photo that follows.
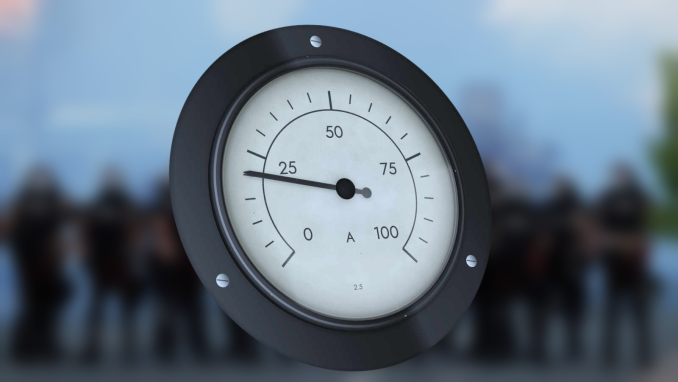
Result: 20 A
